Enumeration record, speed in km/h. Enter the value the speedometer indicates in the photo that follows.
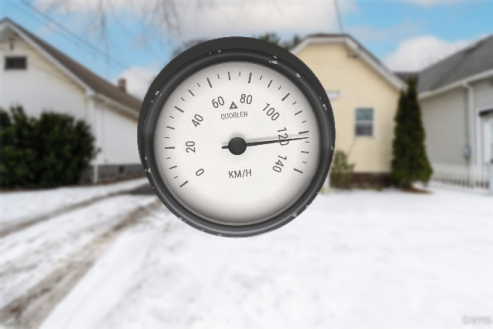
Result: 122.5 km/h
